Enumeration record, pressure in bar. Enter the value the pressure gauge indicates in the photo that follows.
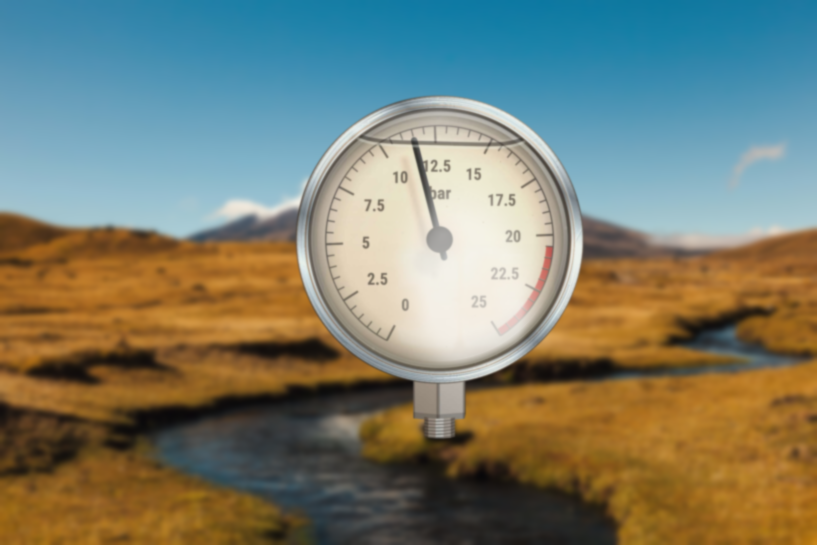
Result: 11.5 bar
